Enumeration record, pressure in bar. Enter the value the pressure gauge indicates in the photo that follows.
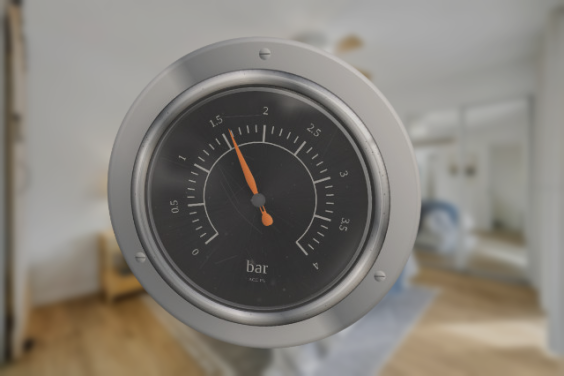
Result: 1.6 bar
